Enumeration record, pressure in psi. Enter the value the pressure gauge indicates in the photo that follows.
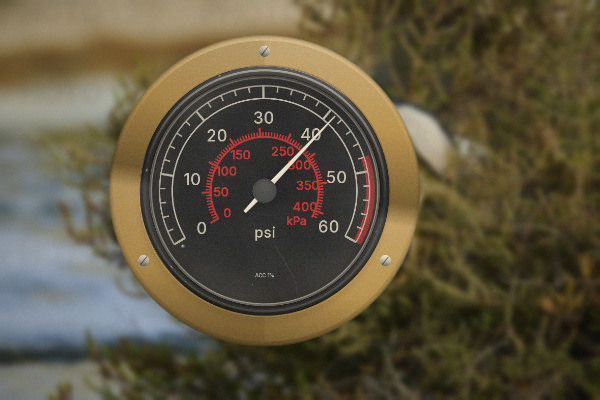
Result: 41 psi
